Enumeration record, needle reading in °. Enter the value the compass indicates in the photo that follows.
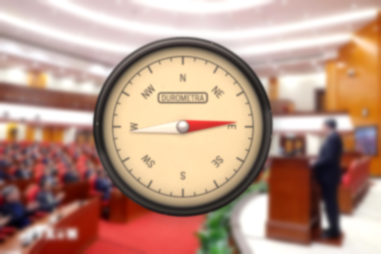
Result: 85 °
